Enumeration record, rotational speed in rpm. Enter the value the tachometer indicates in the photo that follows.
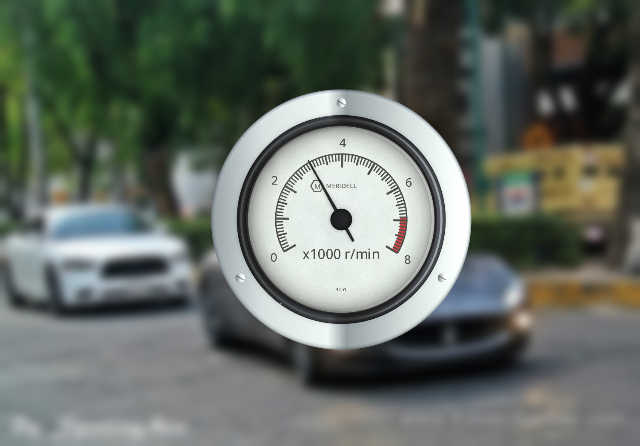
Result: 3000 rpm
